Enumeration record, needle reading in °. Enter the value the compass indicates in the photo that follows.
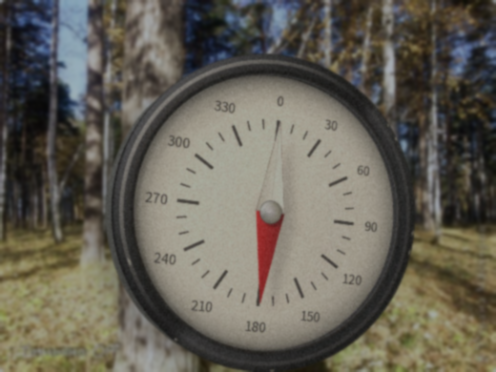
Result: 180 °
